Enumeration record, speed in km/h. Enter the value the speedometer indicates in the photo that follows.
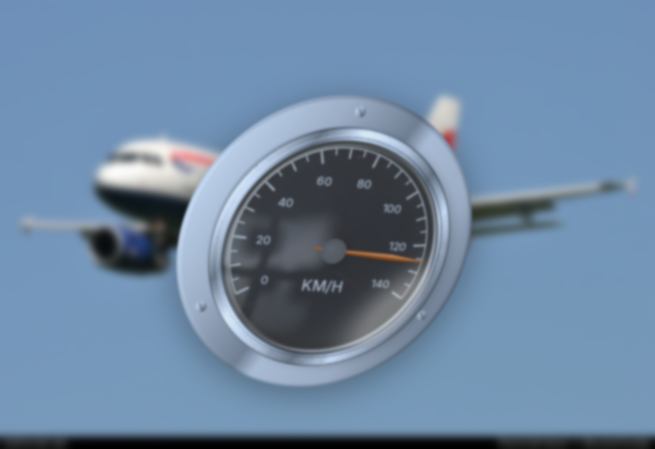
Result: 125 km/h
